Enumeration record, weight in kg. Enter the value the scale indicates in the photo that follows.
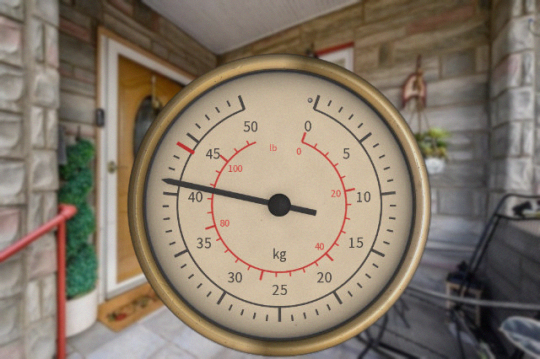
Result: 41 kg
